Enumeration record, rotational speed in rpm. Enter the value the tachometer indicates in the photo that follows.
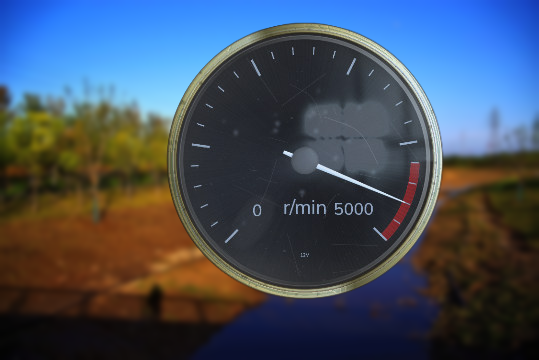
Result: 4600 rpm
